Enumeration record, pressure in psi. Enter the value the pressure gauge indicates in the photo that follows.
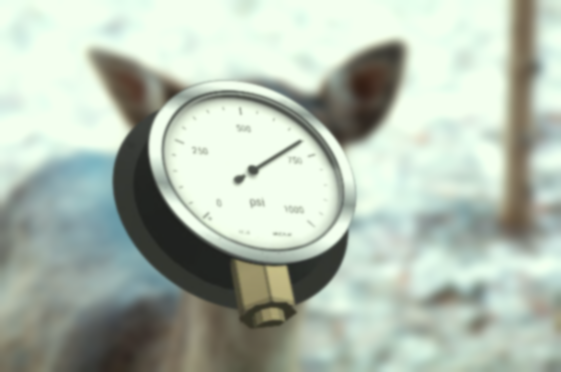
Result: 700 psi
